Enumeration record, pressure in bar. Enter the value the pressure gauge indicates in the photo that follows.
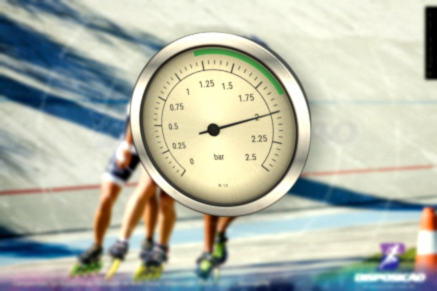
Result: 2 bar
